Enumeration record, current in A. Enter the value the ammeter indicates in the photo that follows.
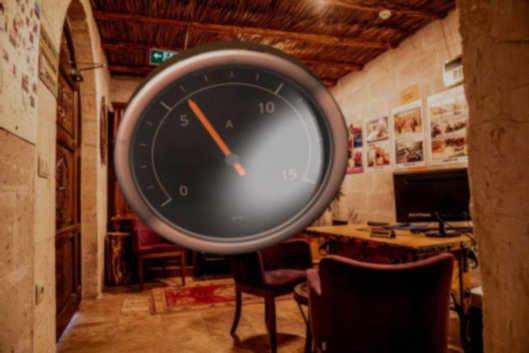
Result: 6 A
